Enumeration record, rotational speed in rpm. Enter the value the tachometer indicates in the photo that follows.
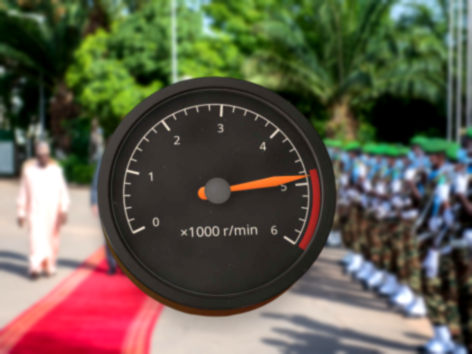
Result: 4900 rpm
